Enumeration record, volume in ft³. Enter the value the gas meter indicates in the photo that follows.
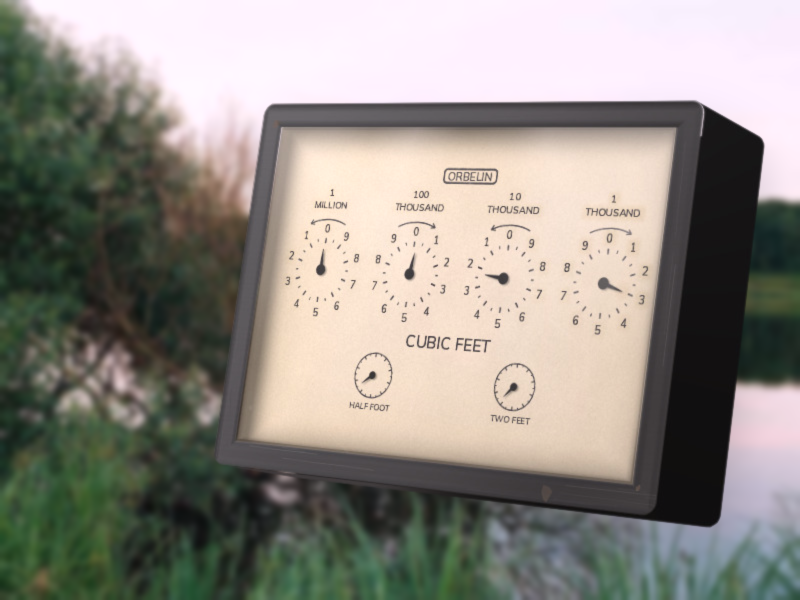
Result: 2300 ft³
